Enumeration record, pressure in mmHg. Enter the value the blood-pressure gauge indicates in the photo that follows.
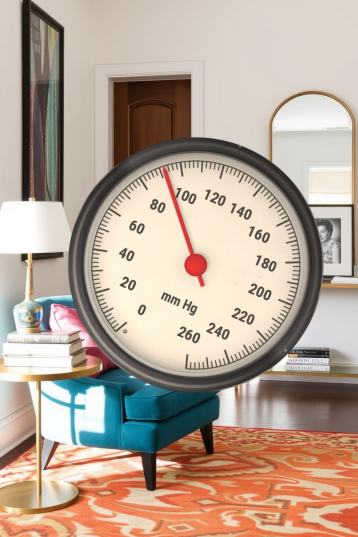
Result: 92 mmHg
